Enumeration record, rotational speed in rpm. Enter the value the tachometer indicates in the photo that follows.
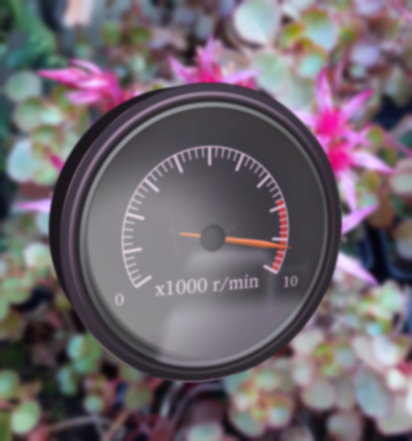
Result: 9200 rpm
